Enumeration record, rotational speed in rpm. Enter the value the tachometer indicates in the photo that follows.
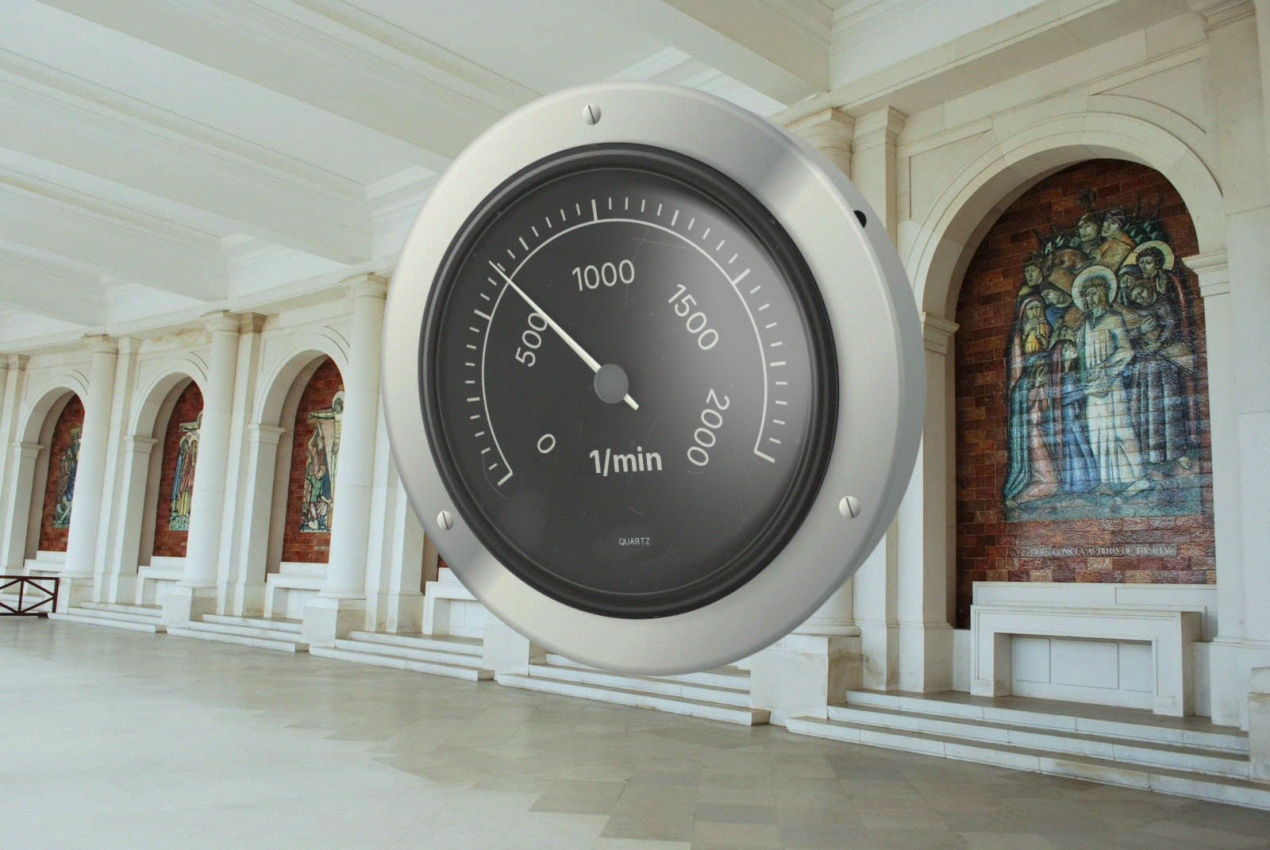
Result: 650 rpm
